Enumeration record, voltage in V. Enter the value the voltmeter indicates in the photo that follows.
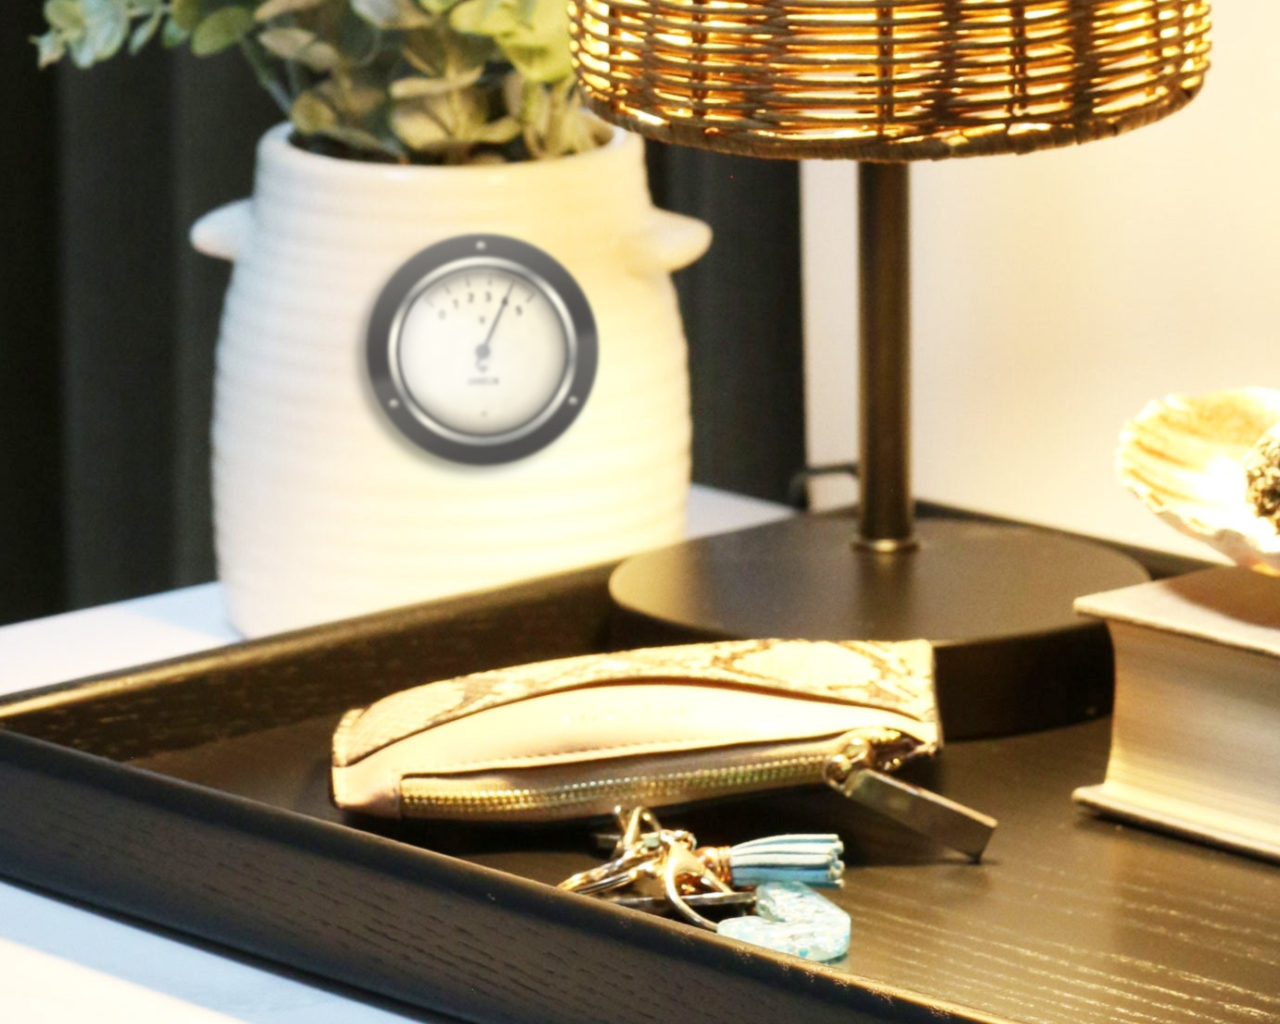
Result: 4 V
